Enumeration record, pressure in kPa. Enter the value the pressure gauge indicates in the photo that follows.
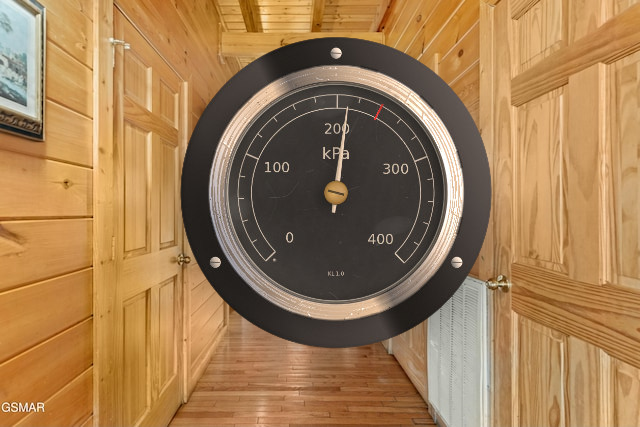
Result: 210 kPa
